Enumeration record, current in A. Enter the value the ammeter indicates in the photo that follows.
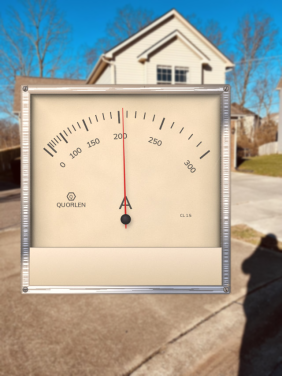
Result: 205 A
